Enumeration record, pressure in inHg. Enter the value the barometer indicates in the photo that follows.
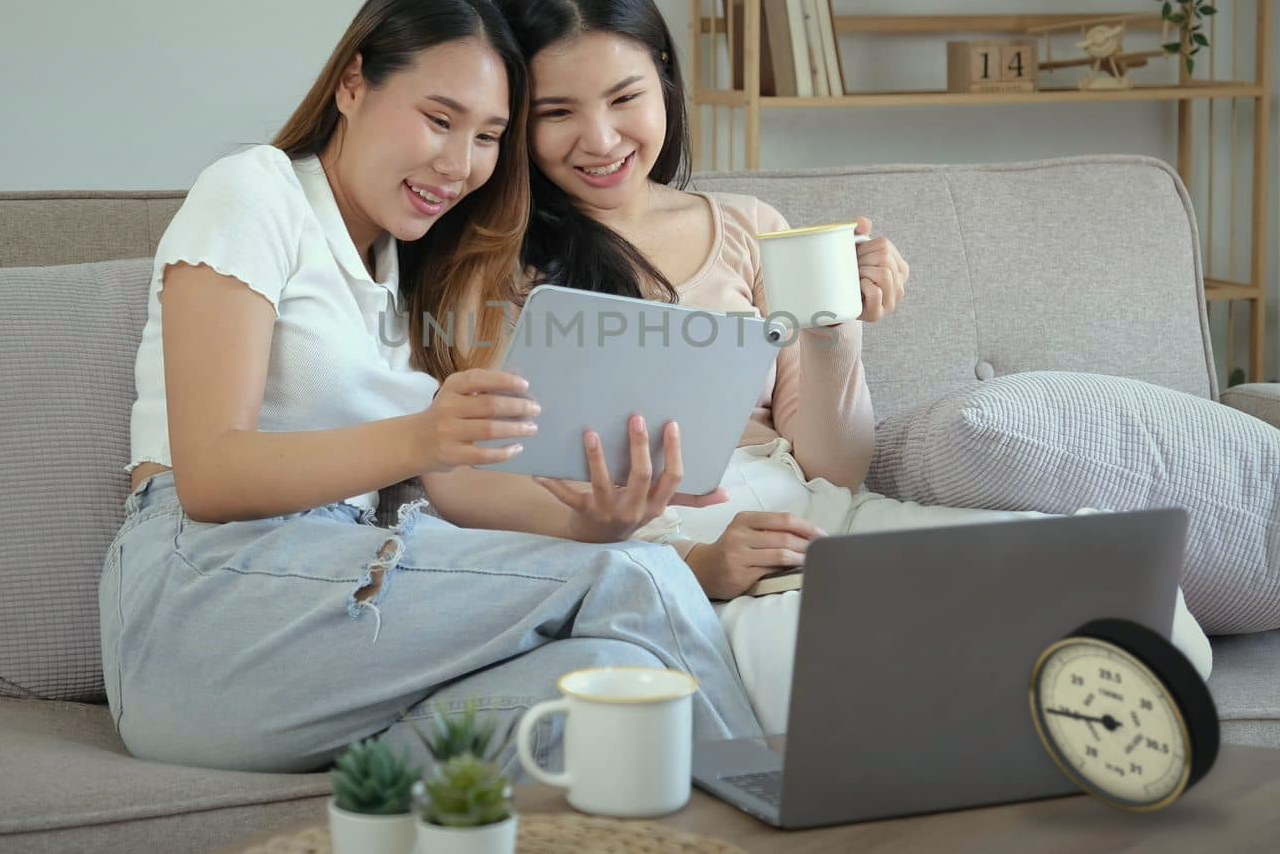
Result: 28.5 inHg
